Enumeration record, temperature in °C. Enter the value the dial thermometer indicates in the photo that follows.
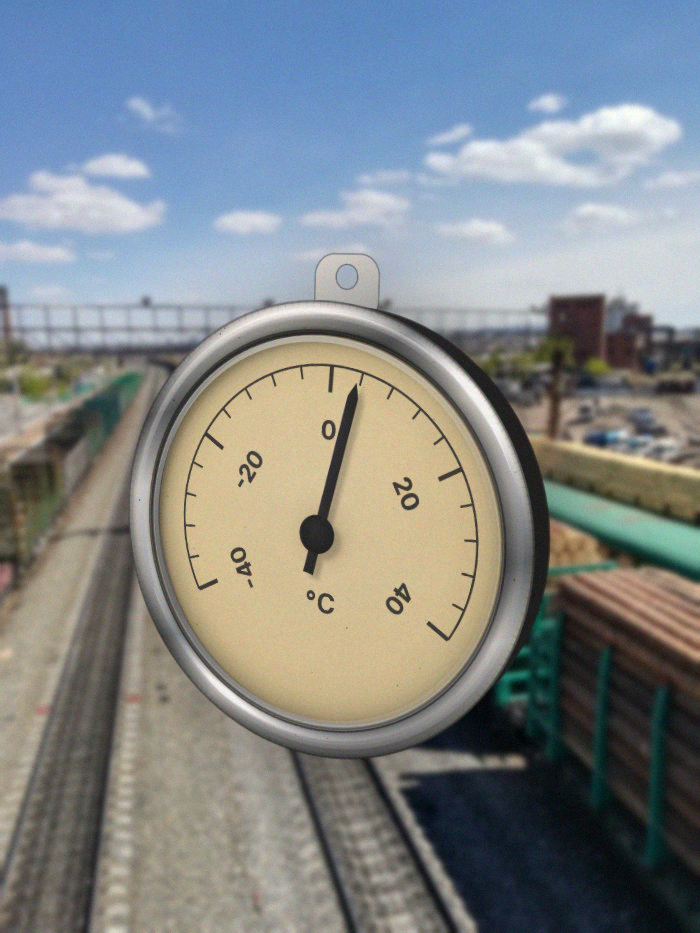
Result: 4 °C
